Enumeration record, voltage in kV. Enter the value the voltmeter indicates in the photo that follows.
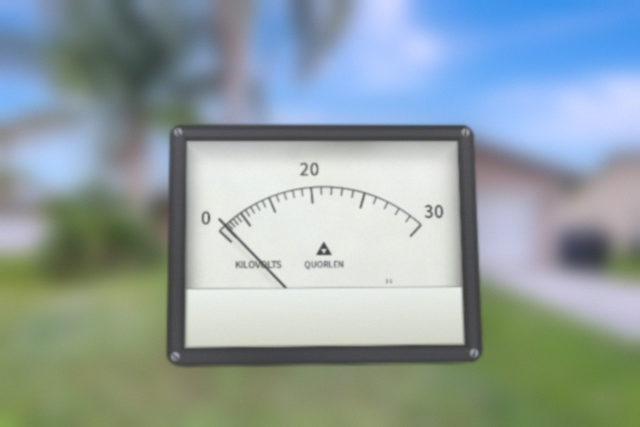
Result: 5 kV
